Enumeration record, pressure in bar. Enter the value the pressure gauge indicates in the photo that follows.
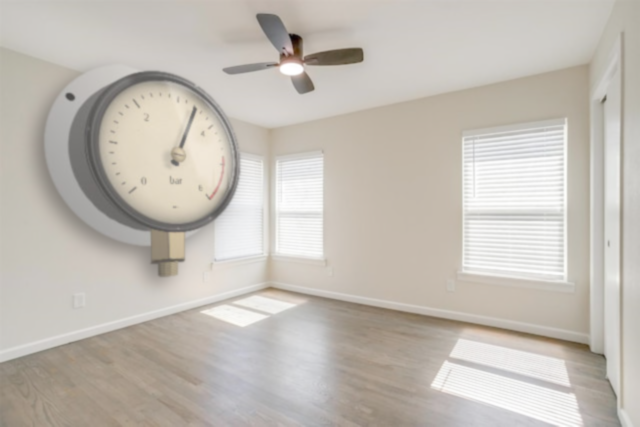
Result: 3.4 bar
